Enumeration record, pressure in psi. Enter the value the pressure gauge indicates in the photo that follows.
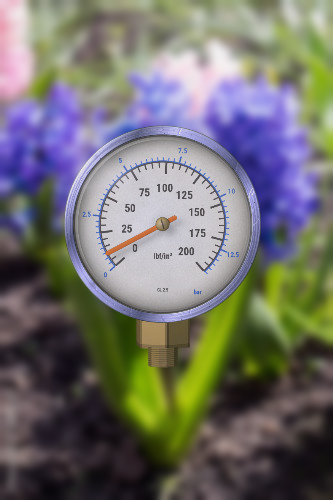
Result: 10 psi
